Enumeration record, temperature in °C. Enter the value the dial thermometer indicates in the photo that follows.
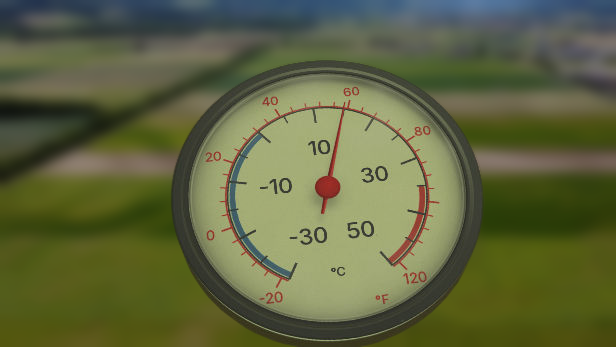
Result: 15 °C
